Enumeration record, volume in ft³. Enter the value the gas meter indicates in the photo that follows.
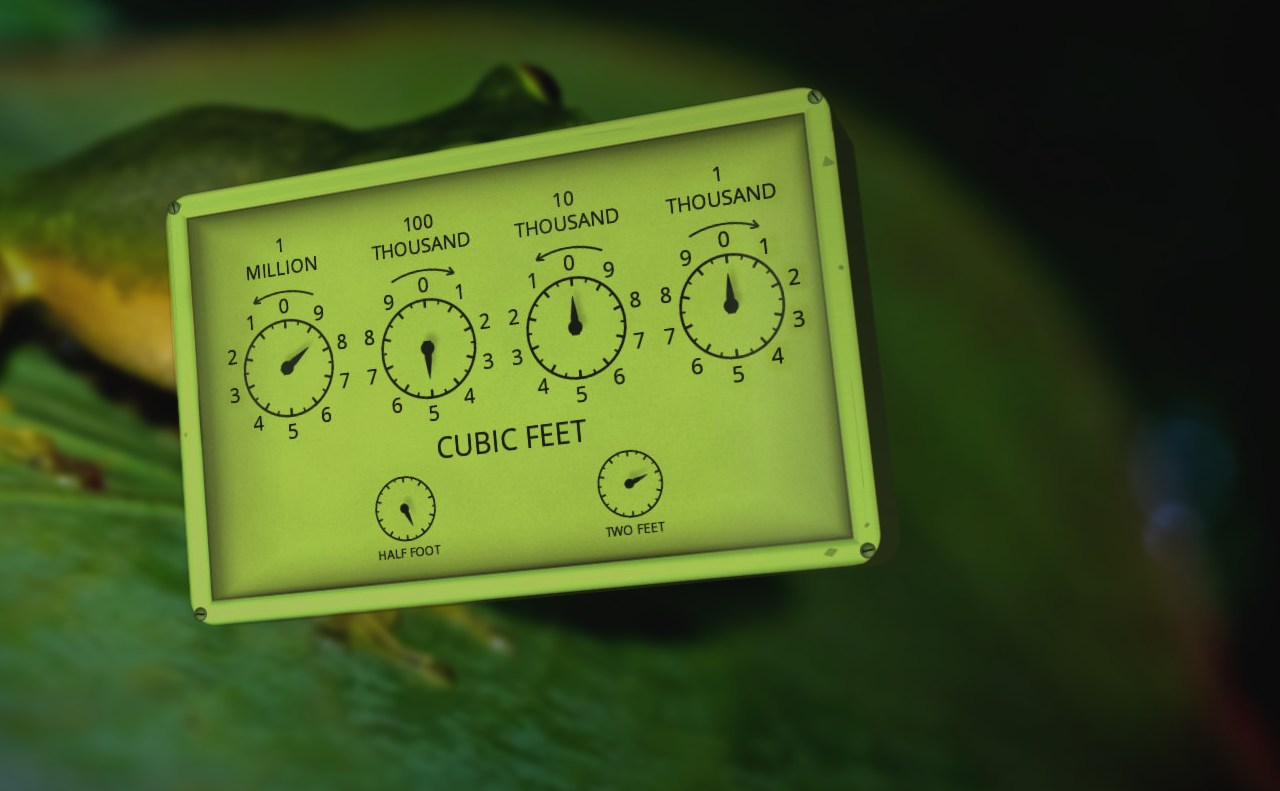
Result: 850000 ft³
